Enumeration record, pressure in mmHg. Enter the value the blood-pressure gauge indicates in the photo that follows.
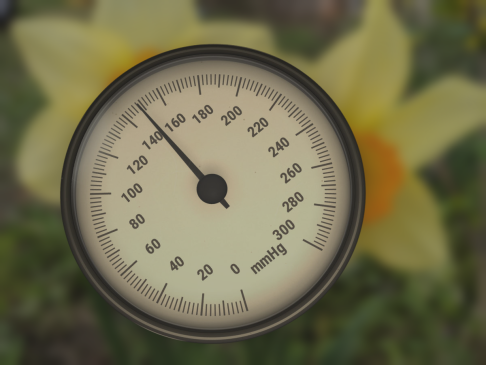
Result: 148 mmHg
